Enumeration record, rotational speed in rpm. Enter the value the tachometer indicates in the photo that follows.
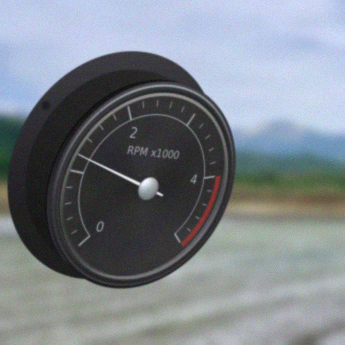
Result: 1200 rpm
